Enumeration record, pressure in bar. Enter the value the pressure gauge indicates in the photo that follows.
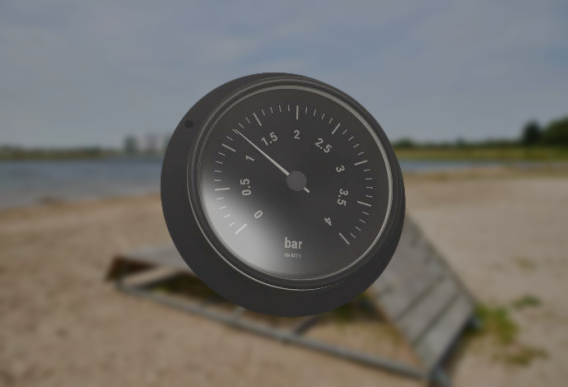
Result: 1.2 bar
